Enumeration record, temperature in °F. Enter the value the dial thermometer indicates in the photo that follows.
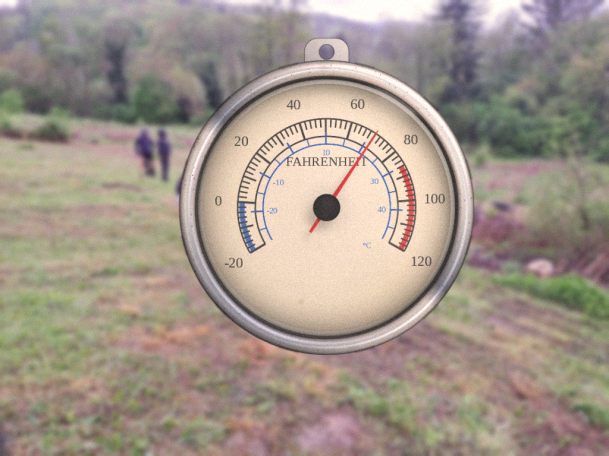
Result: 70 °F
